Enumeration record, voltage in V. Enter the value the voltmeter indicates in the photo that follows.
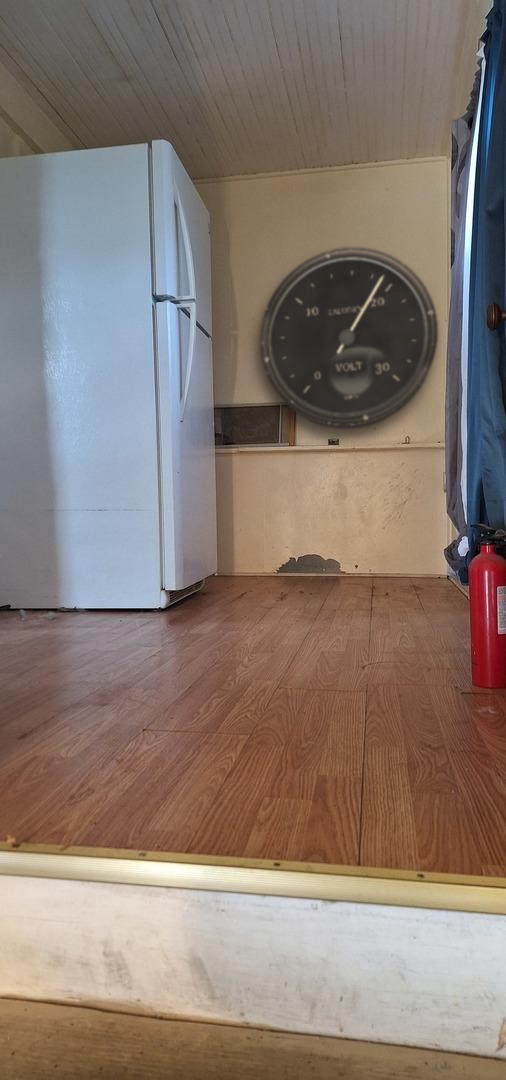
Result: 19 V
